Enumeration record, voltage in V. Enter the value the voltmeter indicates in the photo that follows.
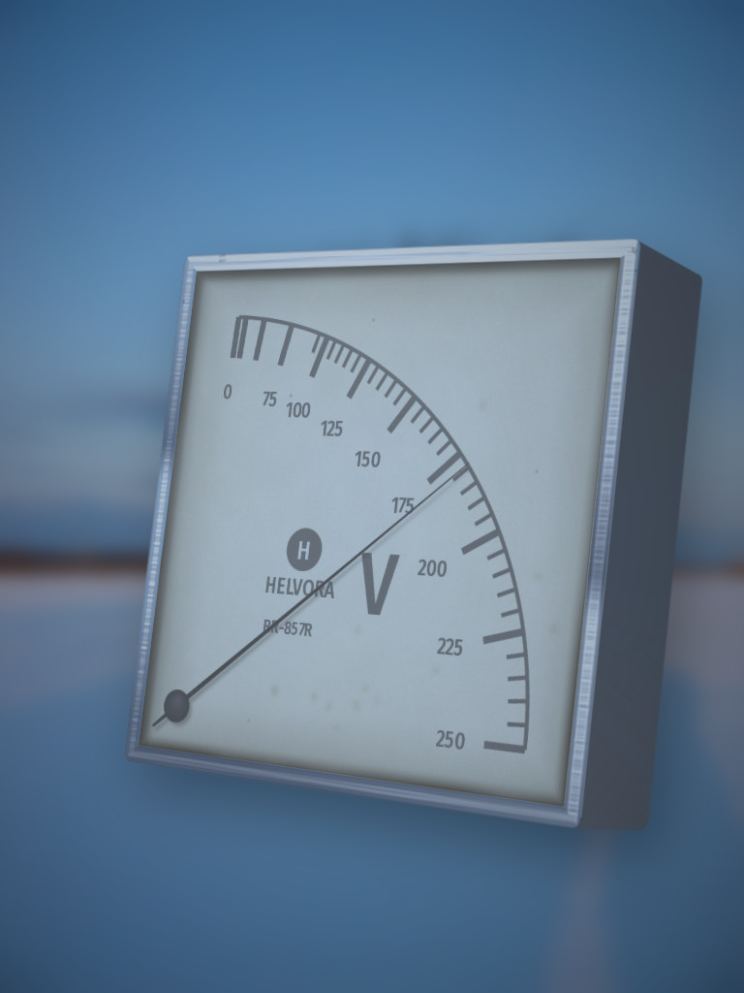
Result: 180 V
